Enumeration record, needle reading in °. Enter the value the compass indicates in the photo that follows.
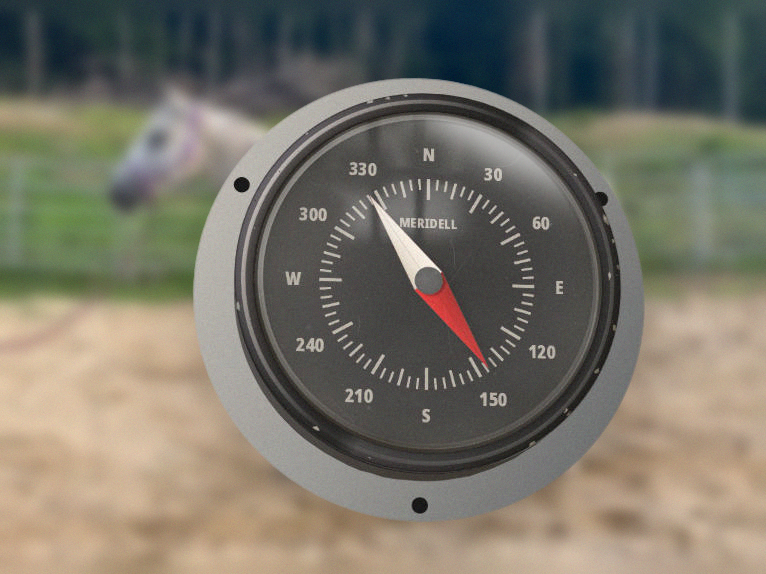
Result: 145 °
